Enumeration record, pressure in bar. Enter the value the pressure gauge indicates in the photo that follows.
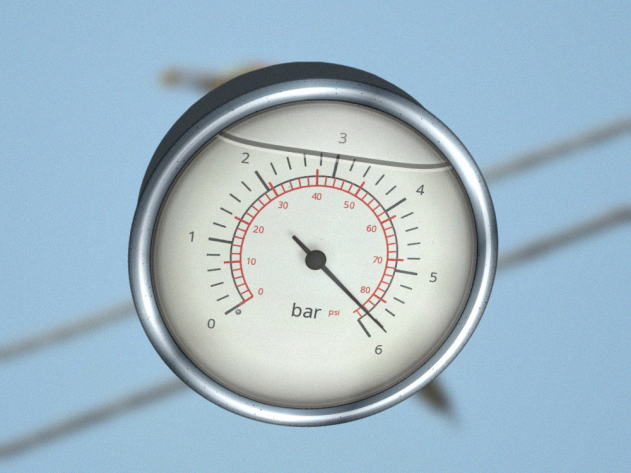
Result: 5.8 bar
